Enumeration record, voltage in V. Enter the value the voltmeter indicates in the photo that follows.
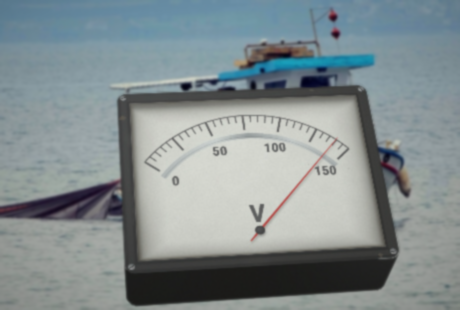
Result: 140 V
